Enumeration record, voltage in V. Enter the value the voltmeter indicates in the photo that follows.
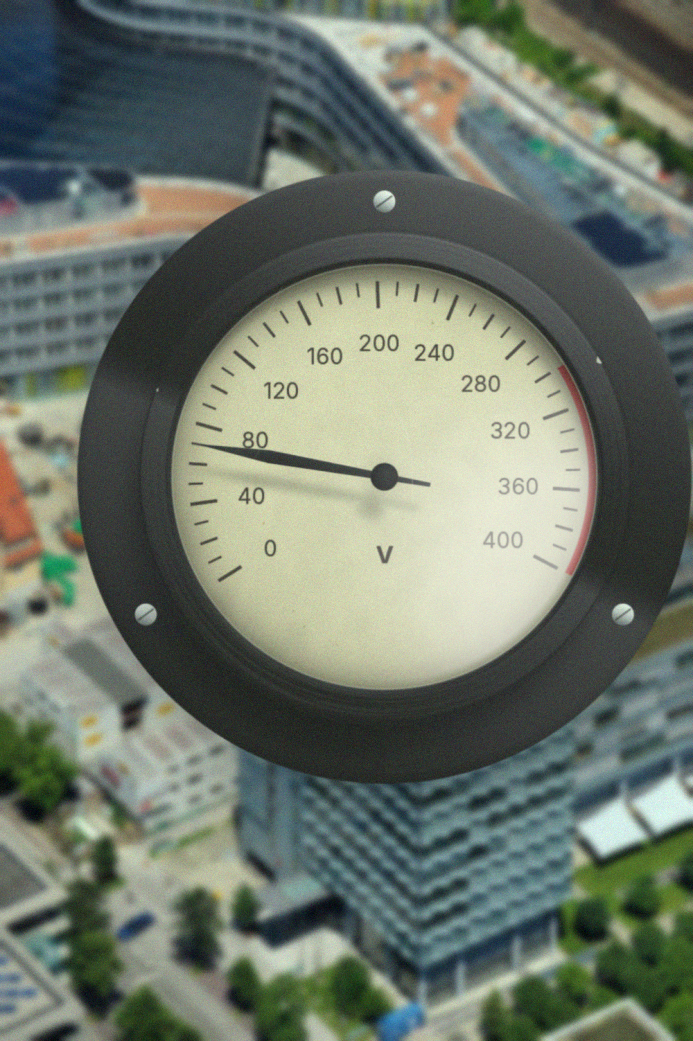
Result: 70 V
